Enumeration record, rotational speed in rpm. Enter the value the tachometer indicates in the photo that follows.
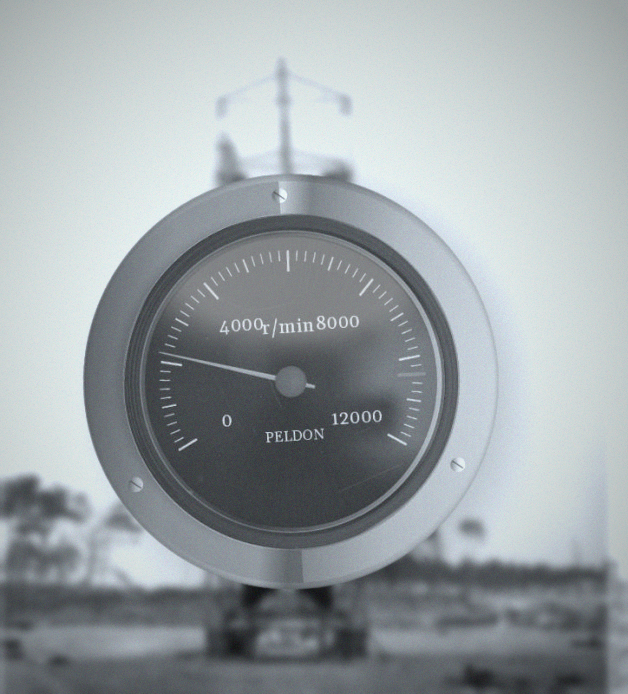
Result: 2200 rpm
